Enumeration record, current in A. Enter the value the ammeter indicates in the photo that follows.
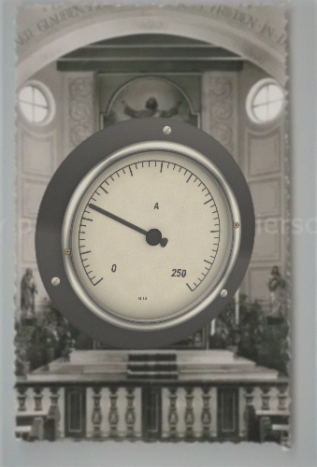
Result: 60 A
